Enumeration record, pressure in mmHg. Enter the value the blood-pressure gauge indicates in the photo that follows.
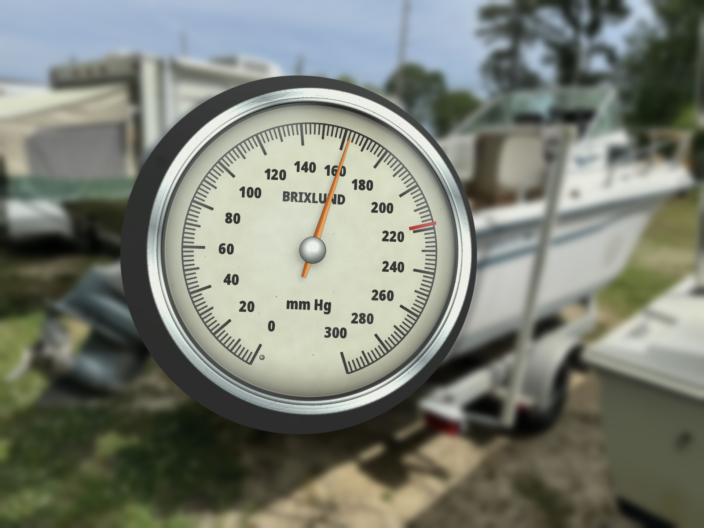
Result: 162 mmHg
